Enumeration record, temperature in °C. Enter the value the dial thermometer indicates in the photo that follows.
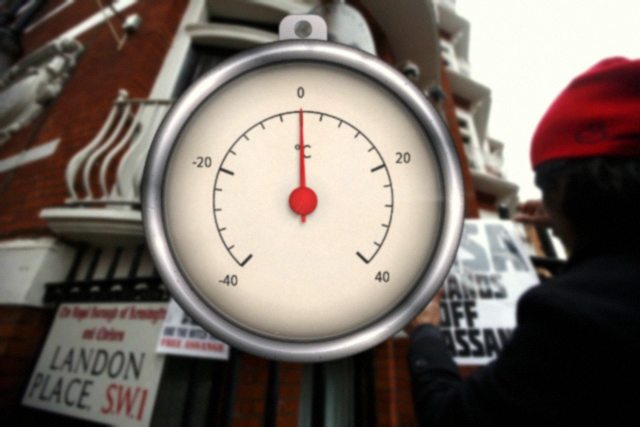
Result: 0 °C
